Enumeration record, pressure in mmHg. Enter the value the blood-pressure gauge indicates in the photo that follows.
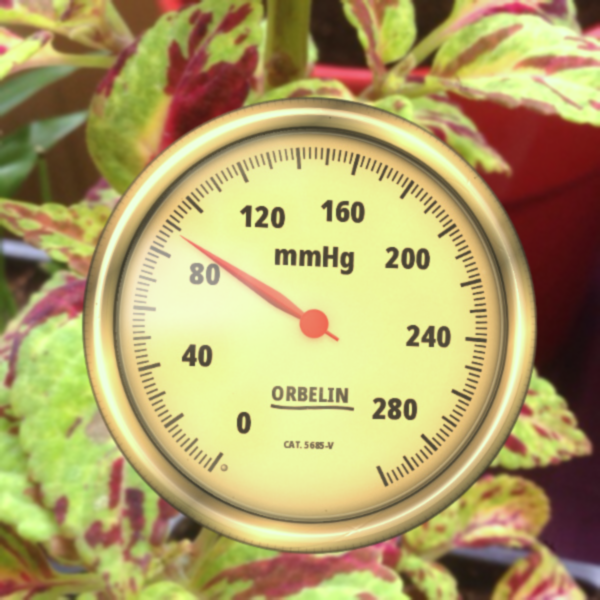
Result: 88 mmHg
